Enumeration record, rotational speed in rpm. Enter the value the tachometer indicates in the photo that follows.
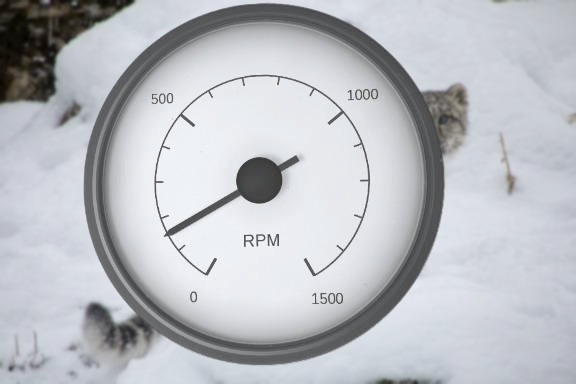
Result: 150 rpm
